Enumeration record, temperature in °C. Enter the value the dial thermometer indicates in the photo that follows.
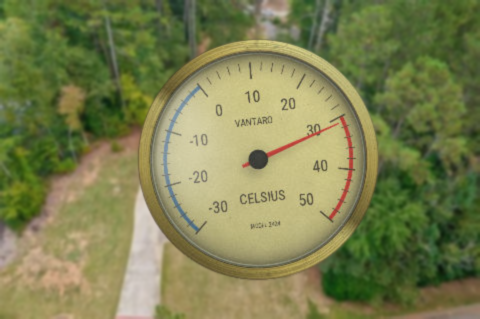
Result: 31 °C
